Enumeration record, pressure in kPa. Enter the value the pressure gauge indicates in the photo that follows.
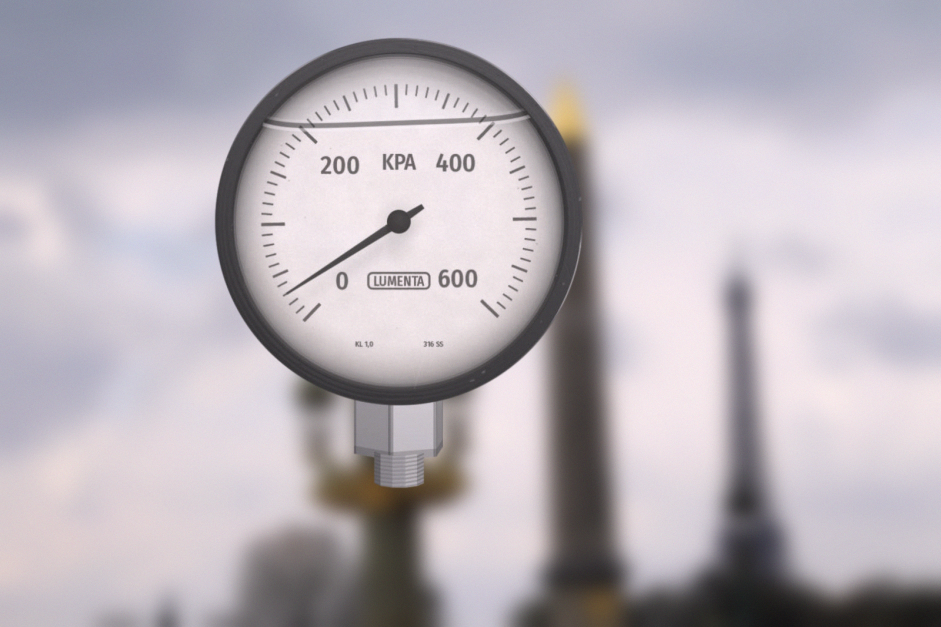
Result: 30 kPa
